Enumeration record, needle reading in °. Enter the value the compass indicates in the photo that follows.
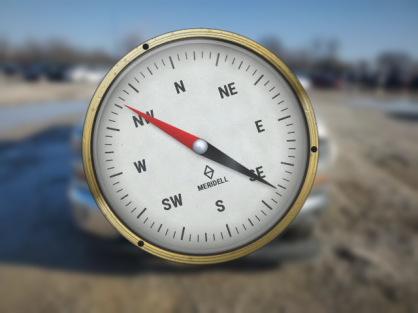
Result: 317.5 °
